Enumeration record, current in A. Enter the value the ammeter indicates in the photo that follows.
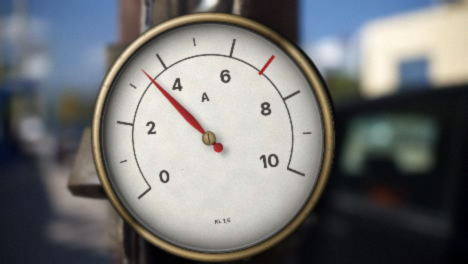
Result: 3.5 A
